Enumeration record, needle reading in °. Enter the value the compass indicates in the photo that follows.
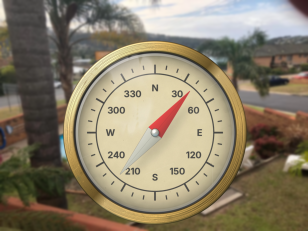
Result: 40 °
